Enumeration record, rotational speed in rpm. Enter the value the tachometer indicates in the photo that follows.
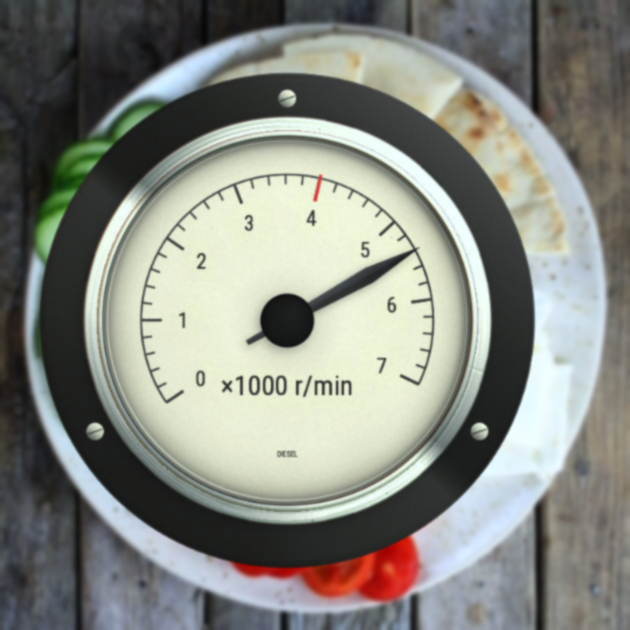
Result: 5400 rpm
